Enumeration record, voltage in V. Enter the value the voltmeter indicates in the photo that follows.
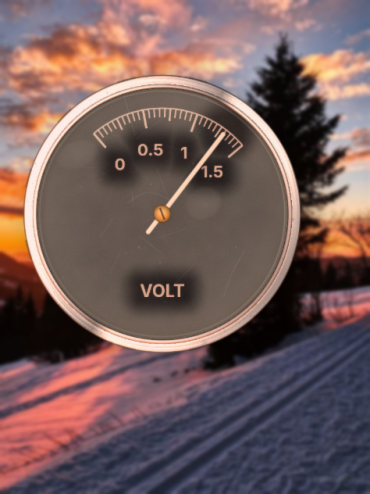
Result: 1.3 V
